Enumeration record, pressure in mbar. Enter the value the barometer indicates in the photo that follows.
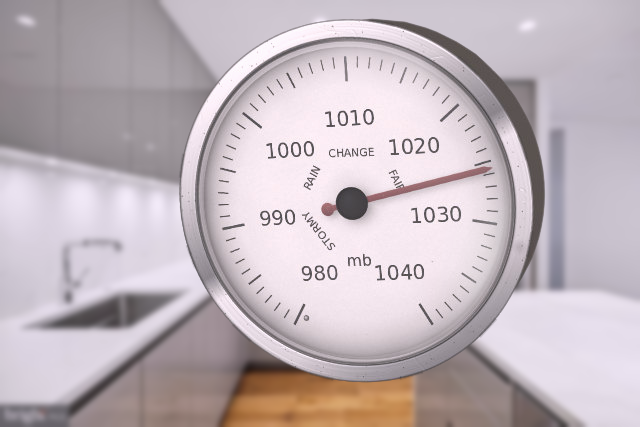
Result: 1025.5 mbar
